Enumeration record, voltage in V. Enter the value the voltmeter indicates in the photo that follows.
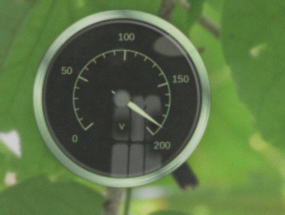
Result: 190 V
